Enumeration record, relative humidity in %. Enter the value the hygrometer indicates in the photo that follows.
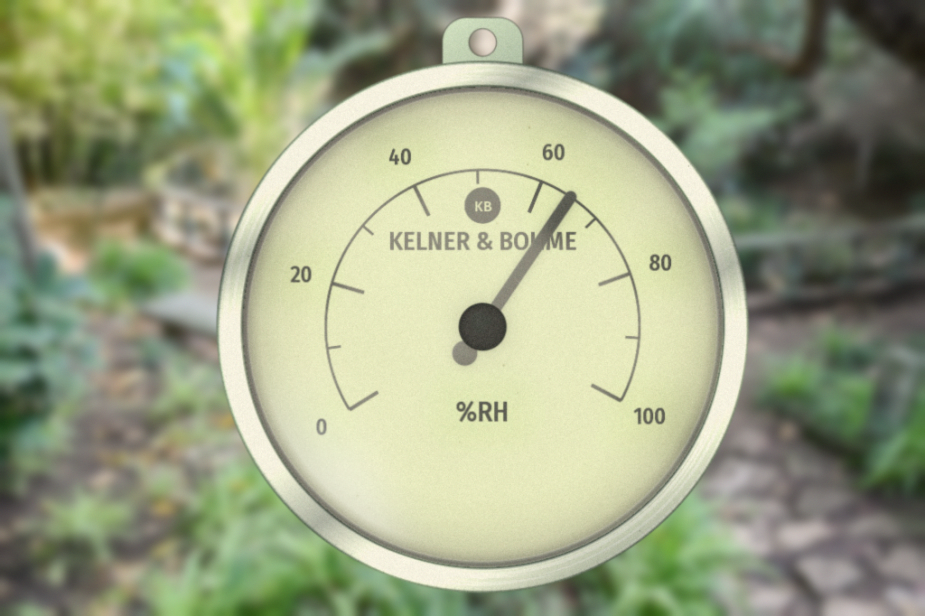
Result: 65 %
